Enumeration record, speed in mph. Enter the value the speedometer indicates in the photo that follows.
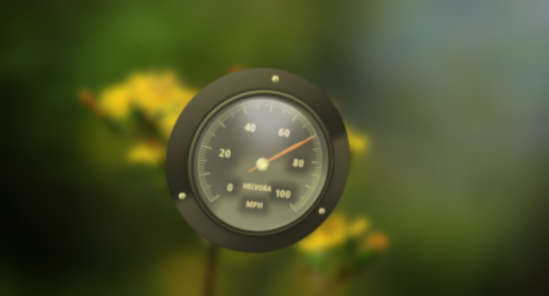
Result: 70 mph
